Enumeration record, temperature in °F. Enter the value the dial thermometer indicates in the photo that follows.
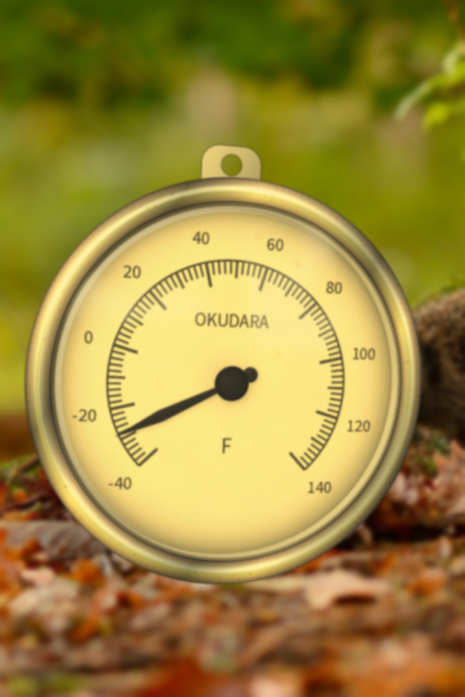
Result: -28 °F
